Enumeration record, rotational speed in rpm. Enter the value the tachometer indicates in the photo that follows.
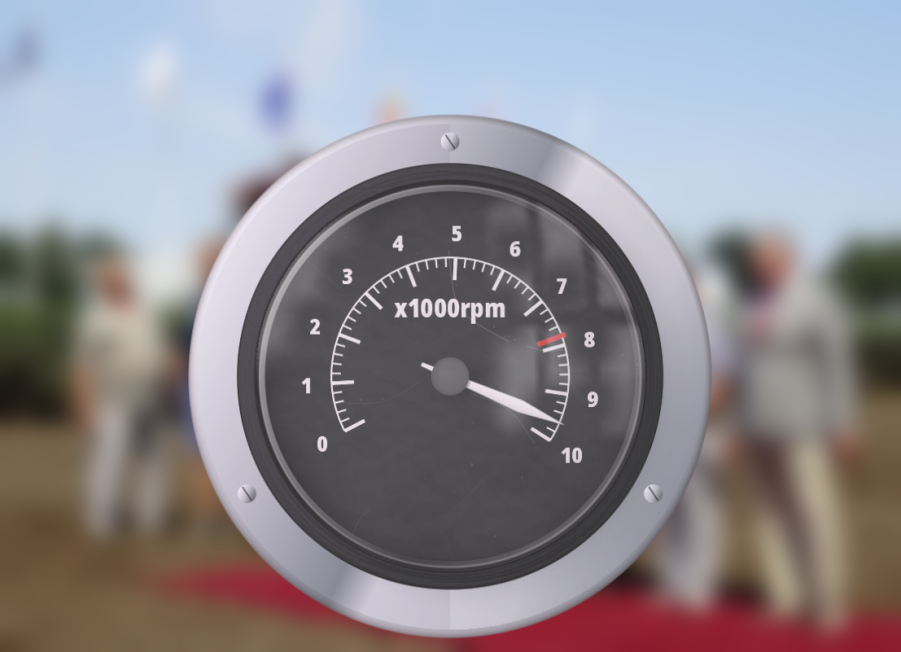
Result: 9600 rpm
